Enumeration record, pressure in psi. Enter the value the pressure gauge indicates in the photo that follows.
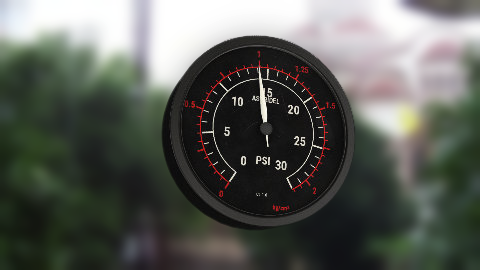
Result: 14 psi
